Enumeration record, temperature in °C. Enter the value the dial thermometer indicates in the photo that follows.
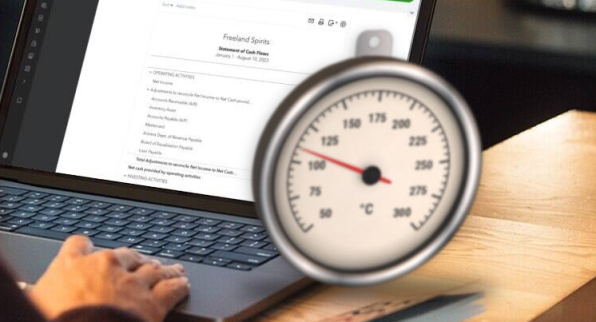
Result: 110 °C
